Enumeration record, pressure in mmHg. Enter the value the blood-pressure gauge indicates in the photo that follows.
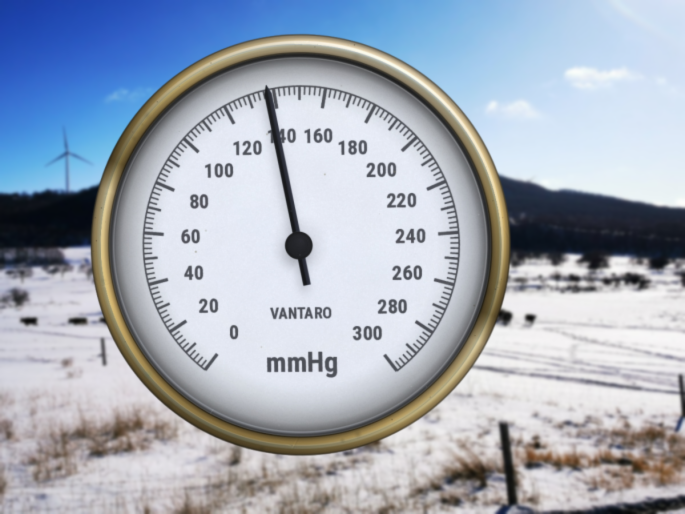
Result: 138 mmHg
